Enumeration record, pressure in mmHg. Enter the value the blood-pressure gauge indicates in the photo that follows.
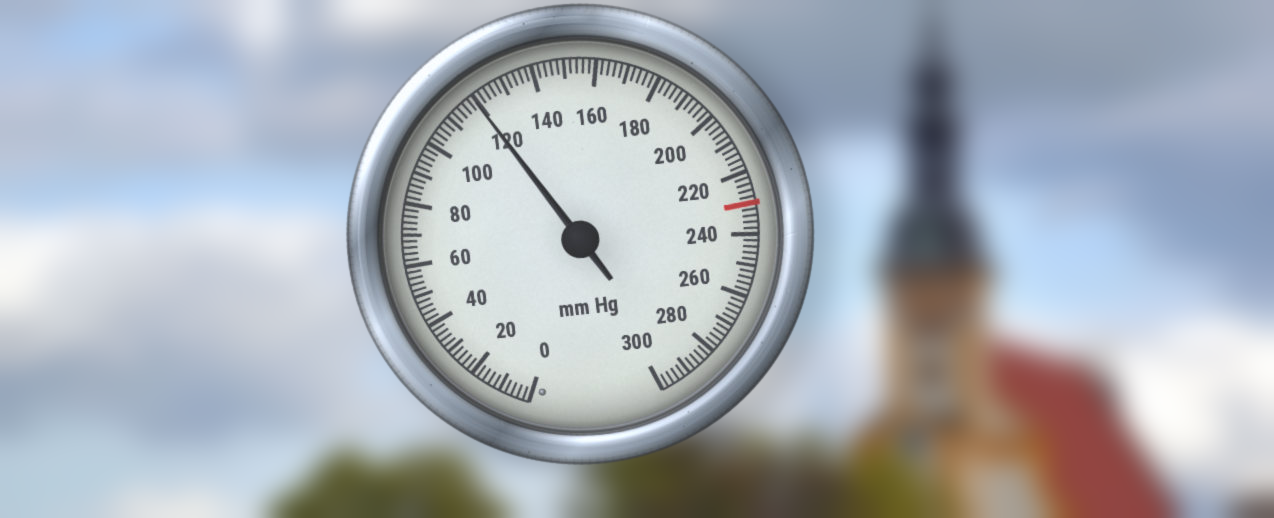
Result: 120 mmHg
